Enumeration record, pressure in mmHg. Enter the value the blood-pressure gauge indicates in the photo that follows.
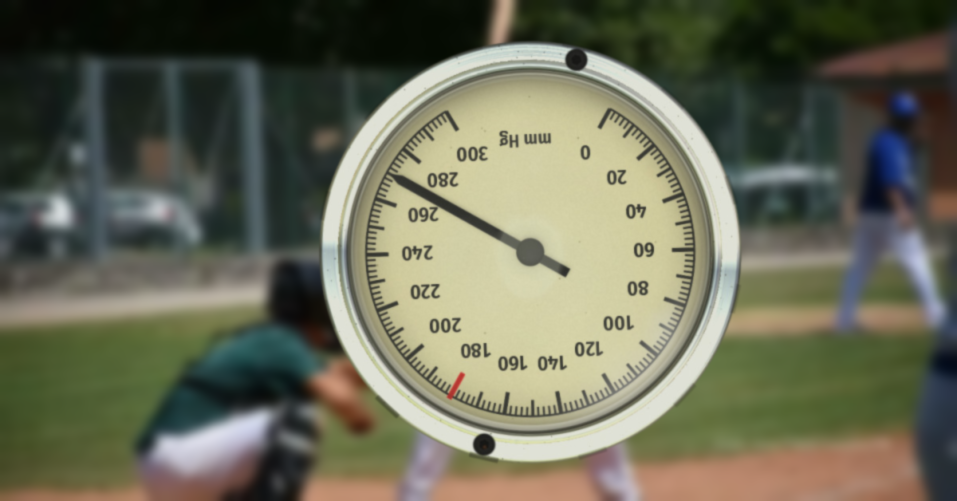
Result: 270 mmHg
